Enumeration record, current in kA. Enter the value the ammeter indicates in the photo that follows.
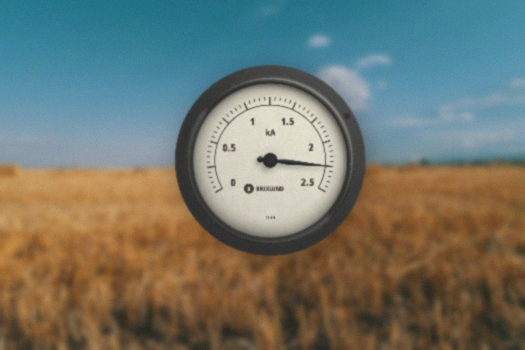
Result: 2.25 kA
